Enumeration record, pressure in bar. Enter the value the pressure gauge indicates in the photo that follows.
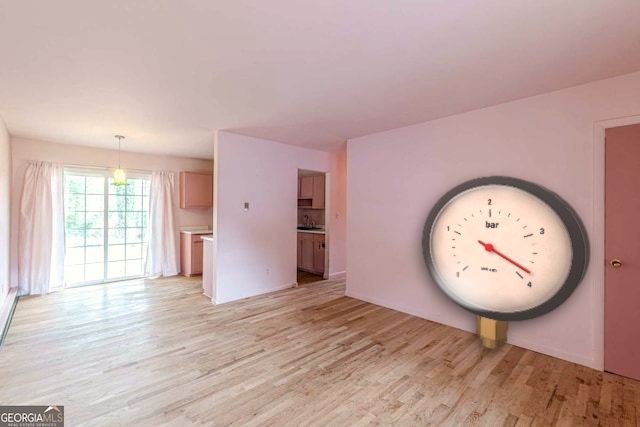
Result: 3.8 bar
